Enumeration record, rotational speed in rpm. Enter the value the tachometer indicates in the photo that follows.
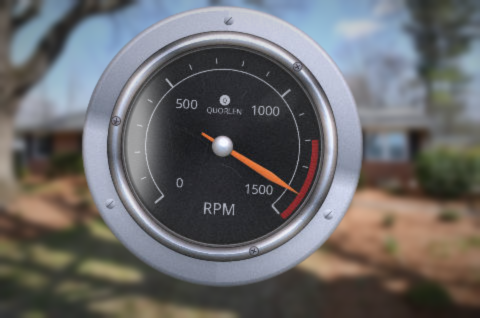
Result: 1400 rpm
